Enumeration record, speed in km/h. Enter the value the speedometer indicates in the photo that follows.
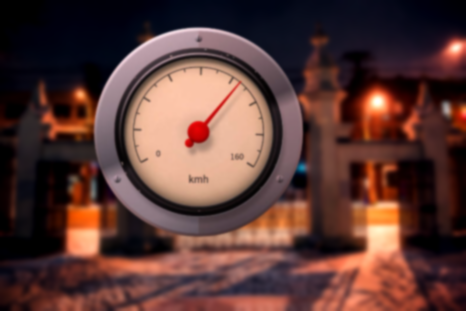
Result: 105 km/h
